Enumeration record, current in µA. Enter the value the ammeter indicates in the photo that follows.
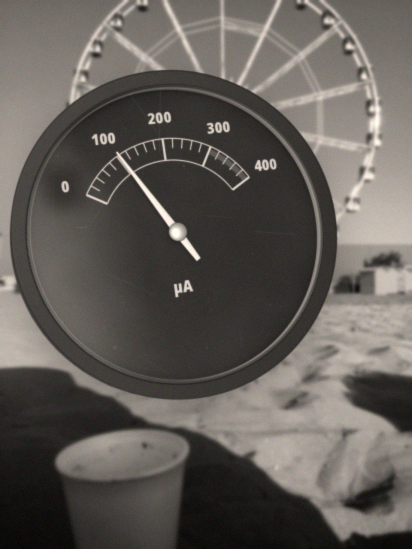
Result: 100 µA
